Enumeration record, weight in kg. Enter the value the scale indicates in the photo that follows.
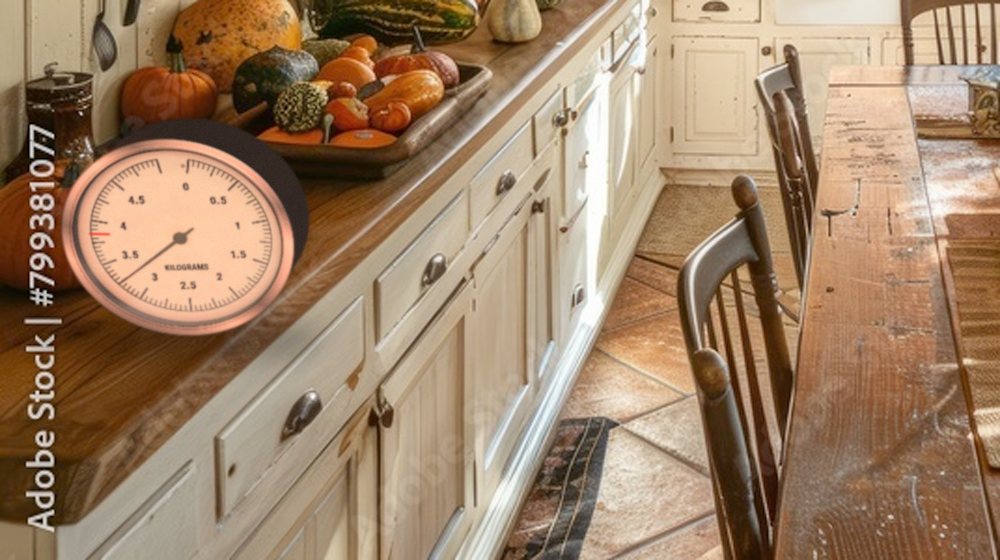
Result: 3.25 kg
